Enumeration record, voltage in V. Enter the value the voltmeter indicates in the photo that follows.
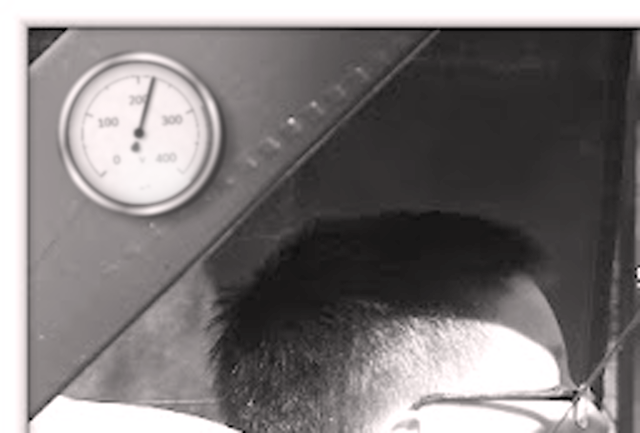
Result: 225 V
